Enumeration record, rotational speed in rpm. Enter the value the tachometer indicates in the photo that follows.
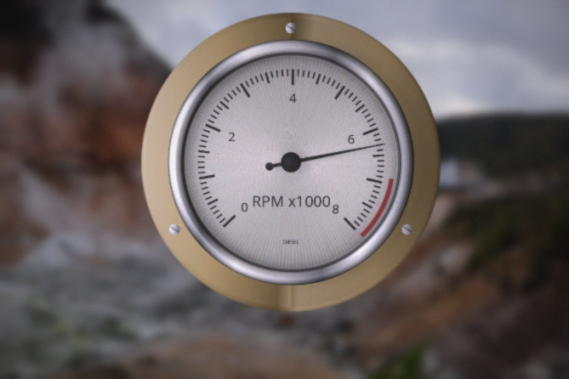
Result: 6300 rpm
